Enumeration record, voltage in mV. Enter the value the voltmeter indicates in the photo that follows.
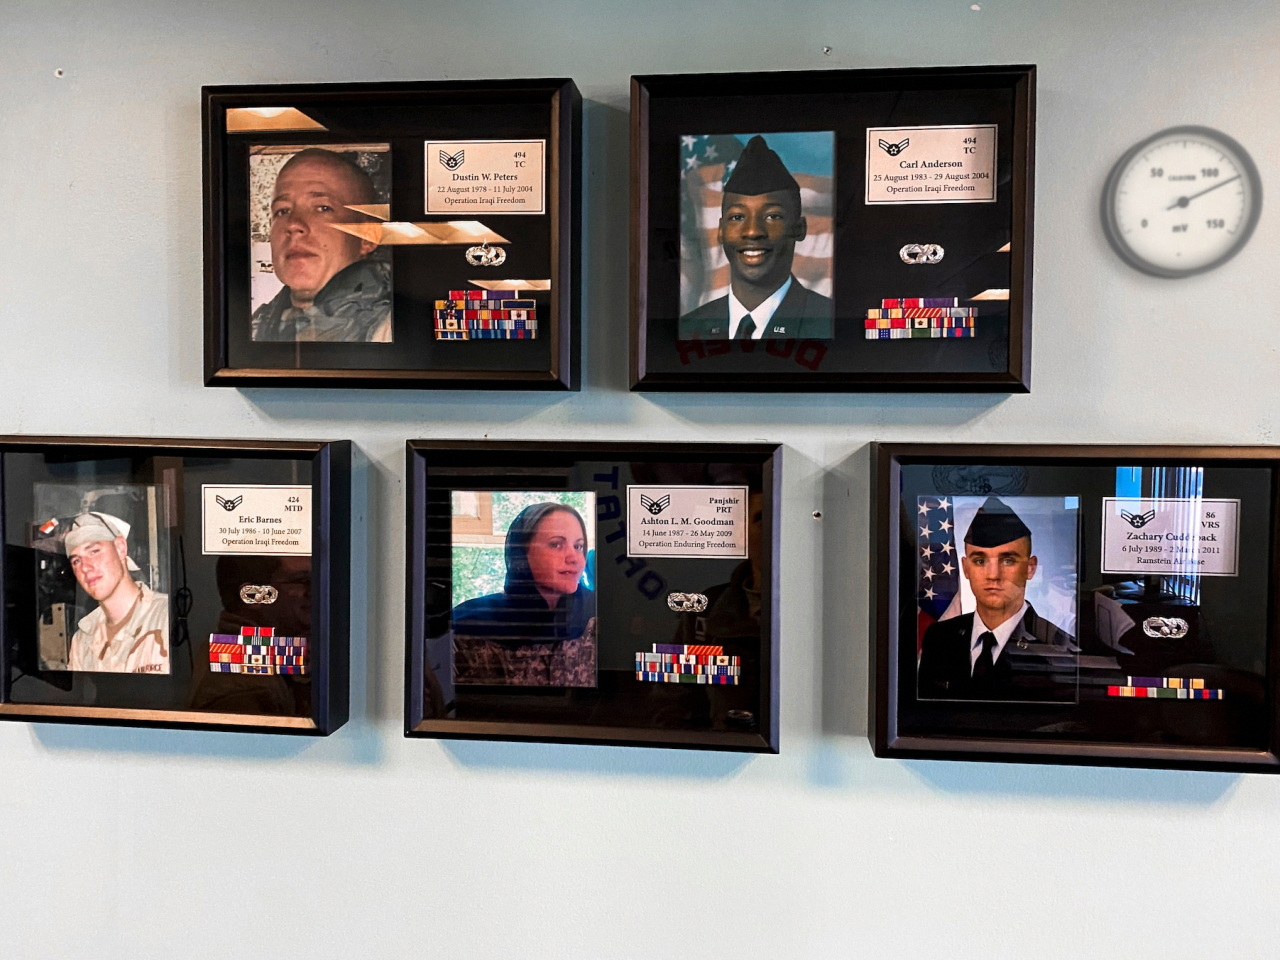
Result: 115 mV
